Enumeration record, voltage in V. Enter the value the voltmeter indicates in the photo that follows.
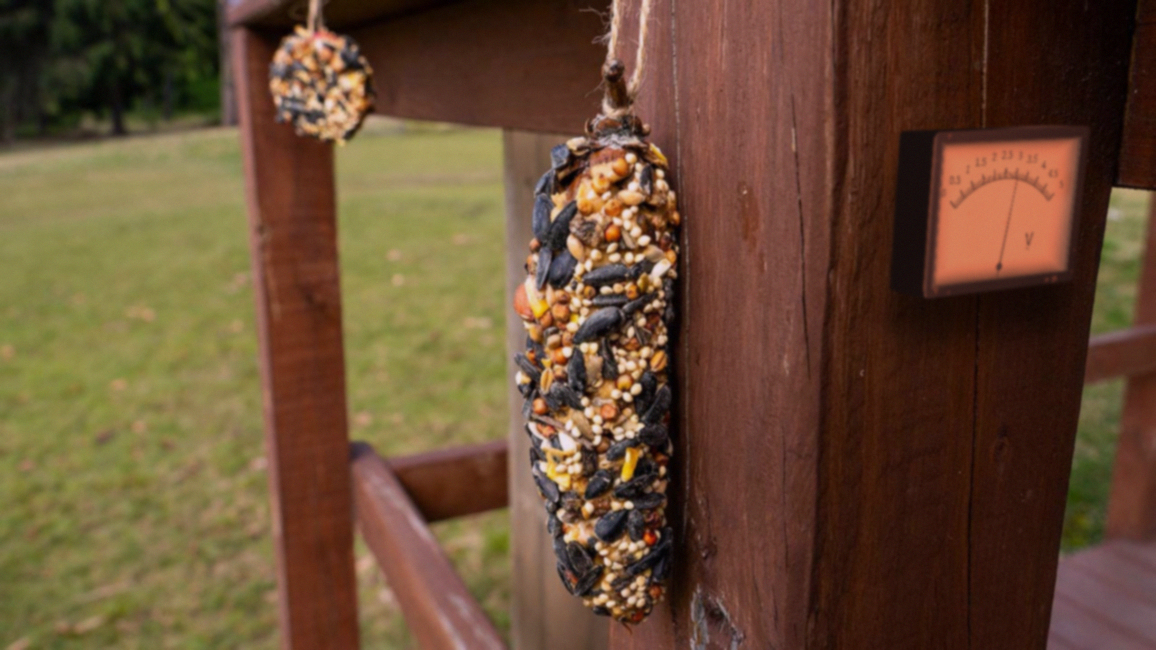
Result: 3 V
